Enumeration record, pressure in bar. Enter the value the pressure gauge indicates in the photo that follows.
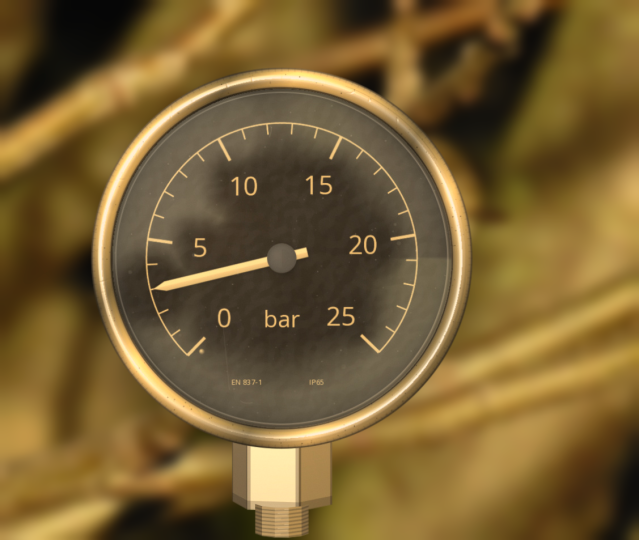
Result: 3 bar
